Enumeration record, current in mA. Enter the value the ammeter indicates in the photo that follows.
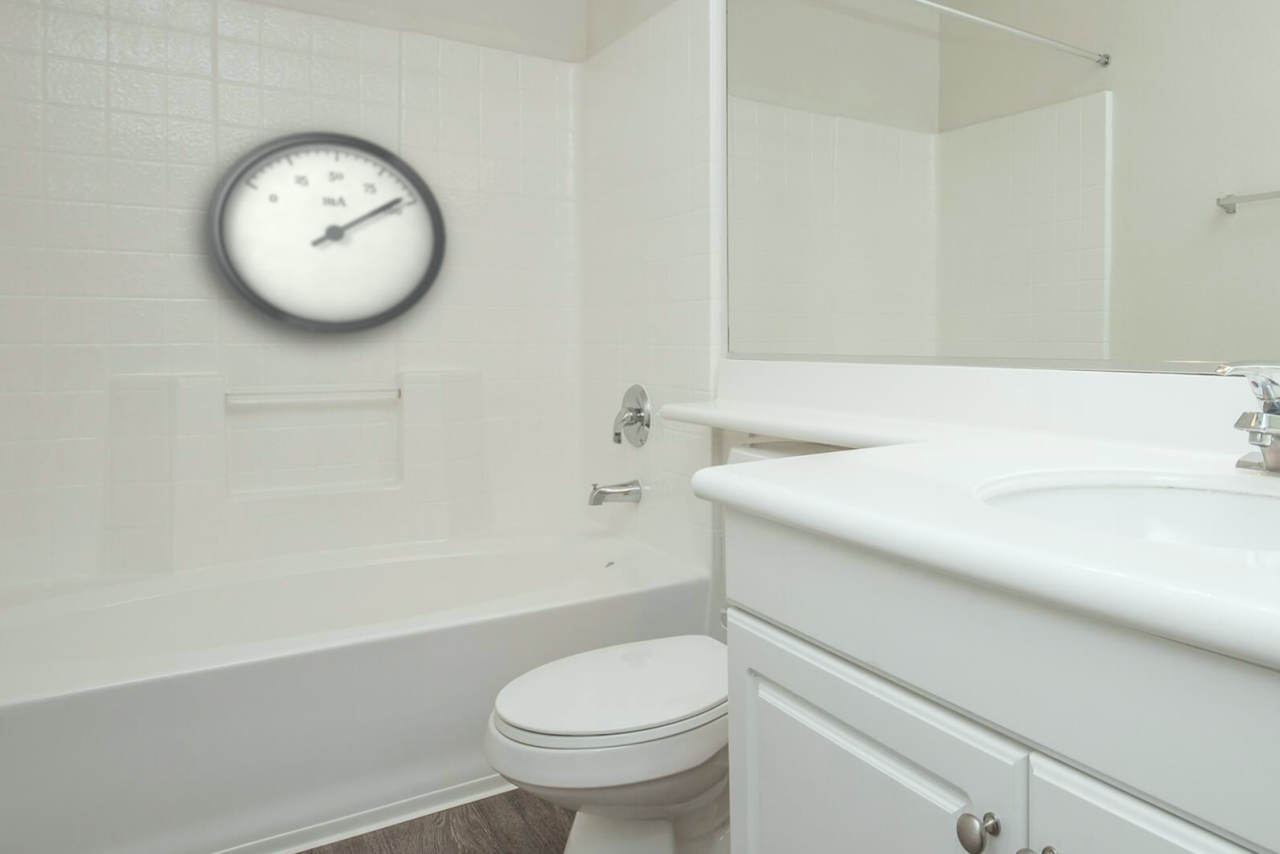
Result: 95 mA
